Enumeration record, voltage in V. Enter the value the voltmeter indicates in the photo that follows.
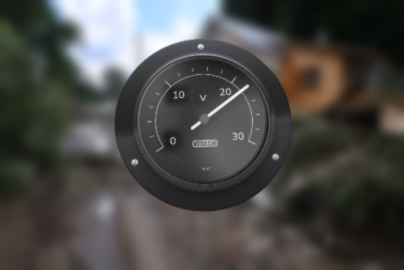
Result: 22 V
